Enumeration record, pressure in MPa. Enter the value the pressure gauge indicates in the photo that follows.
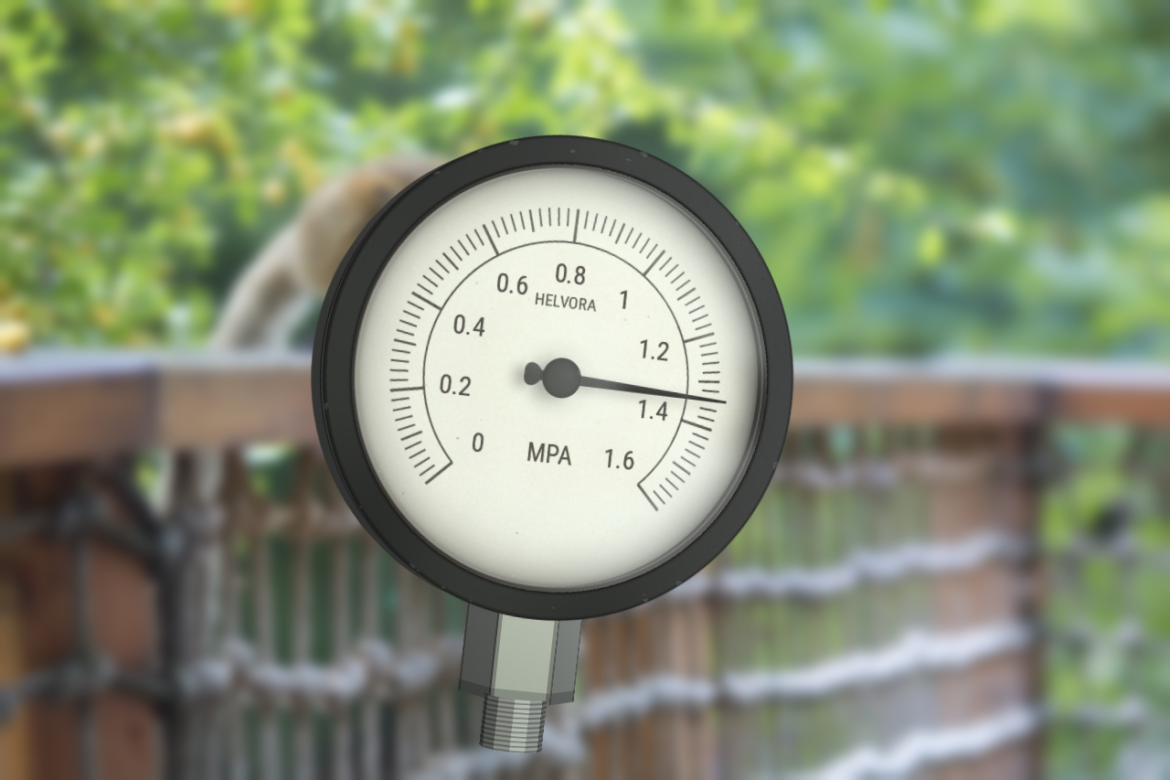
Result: 1.34 MPa
